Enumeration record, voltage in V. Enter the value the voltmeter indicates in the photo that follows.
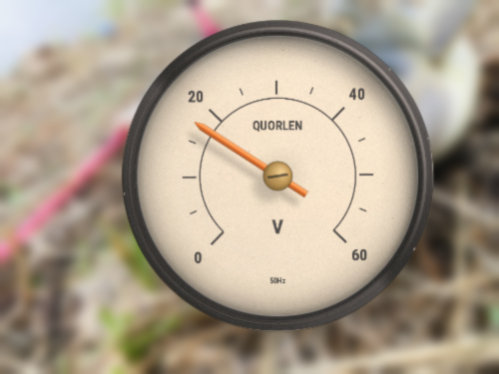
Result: 17.5 V
